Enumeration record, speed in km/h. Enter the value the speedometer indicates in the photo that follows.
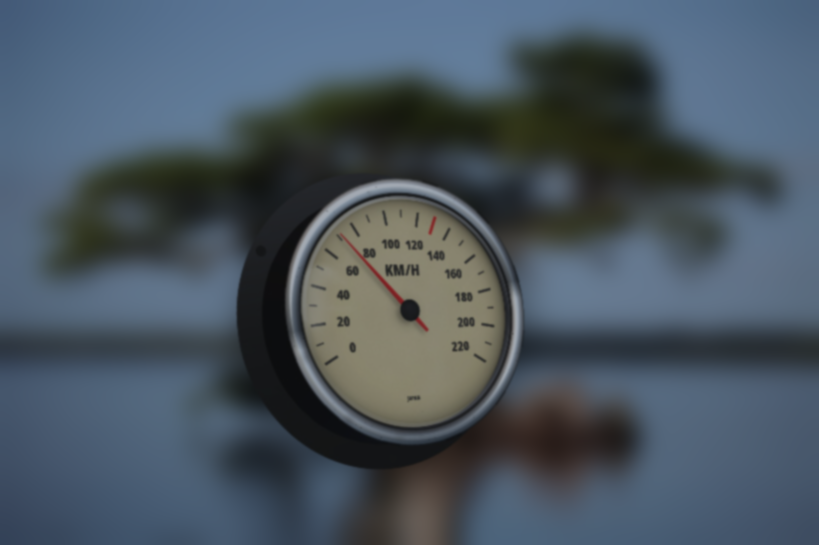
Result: 70 km/h
